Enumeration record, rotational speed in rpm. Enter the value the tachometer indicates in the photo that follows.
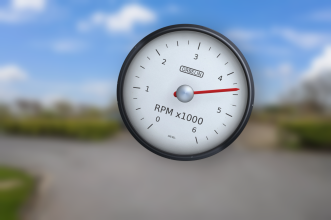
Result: 4375 rpm
